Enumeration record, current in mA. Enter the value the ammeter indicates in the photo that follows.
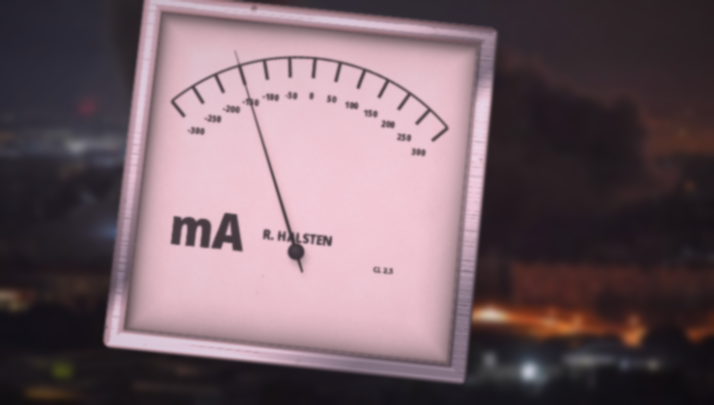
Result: -150 mA
